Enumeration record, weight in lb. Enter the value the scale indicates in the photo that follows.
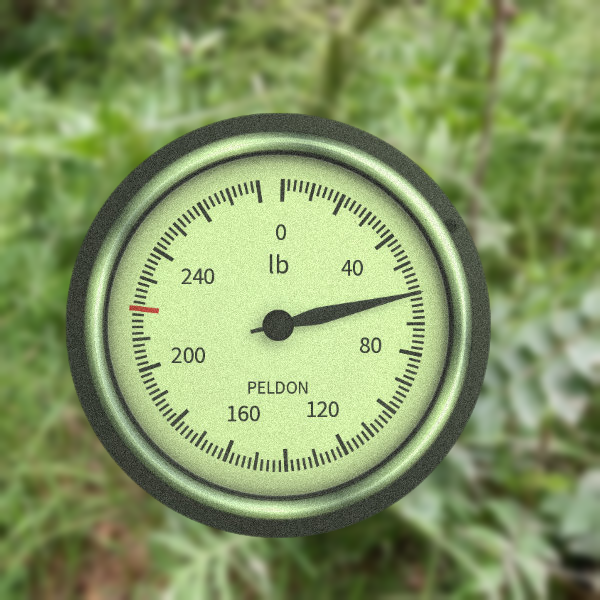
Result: 60 lb
